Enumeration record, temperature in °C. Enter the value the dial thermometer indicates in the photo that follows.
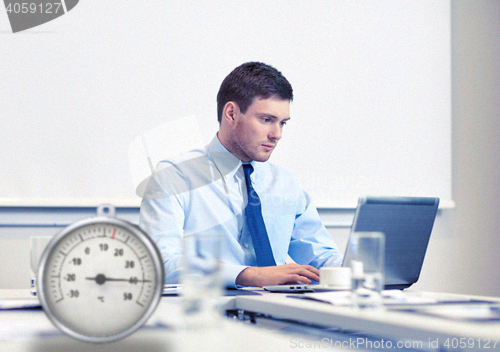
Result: 40 °C
